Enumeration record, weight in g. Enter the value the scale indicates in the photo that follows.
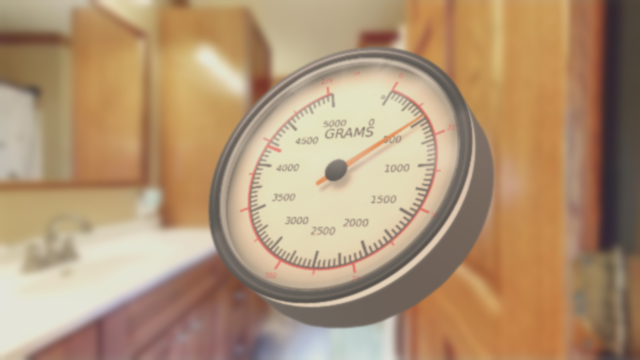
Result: 500 g
